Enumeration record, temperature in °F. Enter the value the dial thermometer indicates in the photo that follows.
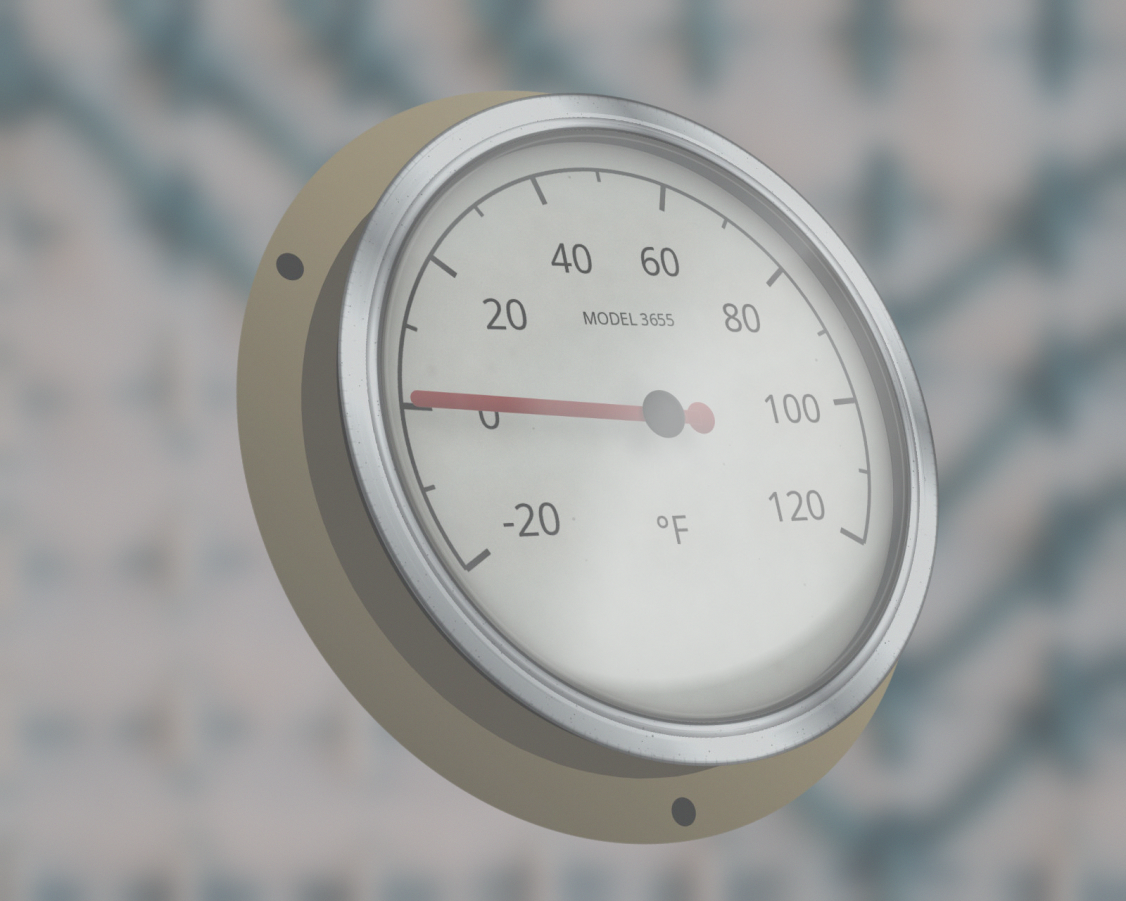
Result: 0 °F
